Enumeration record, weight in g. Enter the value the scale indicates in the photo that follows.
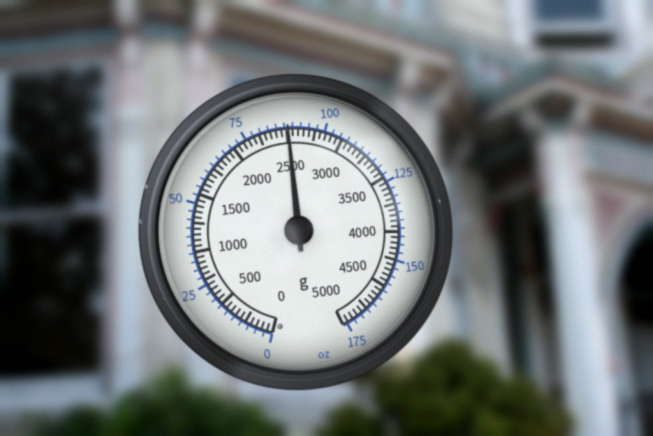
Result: 2500 g
